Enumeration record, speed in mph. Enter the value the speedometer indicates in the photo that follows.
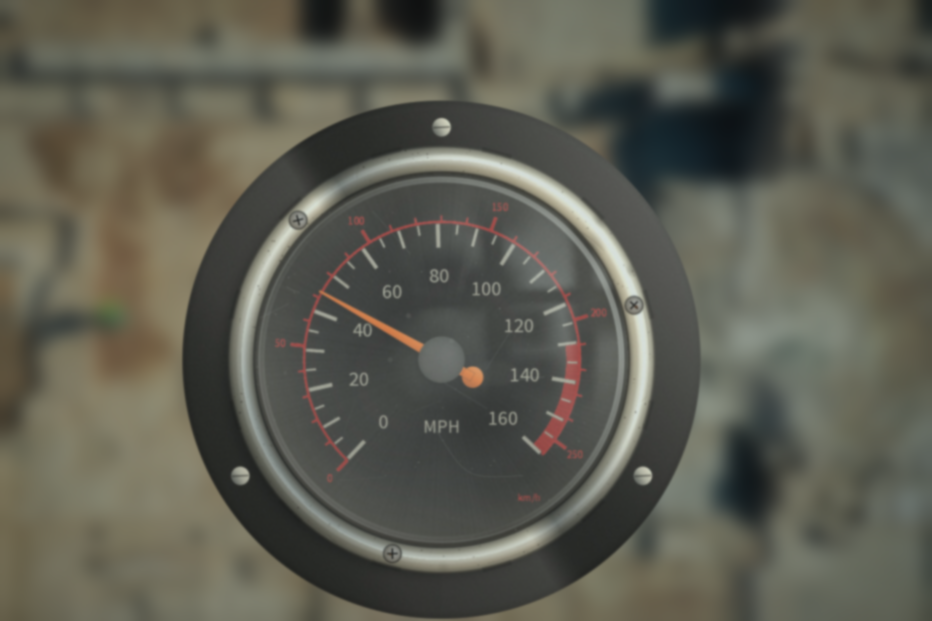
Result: 45 mph
